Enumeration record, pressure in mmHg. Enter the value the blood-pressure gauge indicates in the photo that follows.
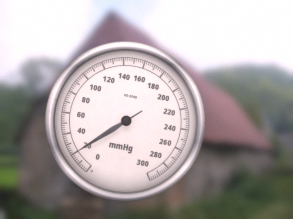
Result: 20 mmHg
